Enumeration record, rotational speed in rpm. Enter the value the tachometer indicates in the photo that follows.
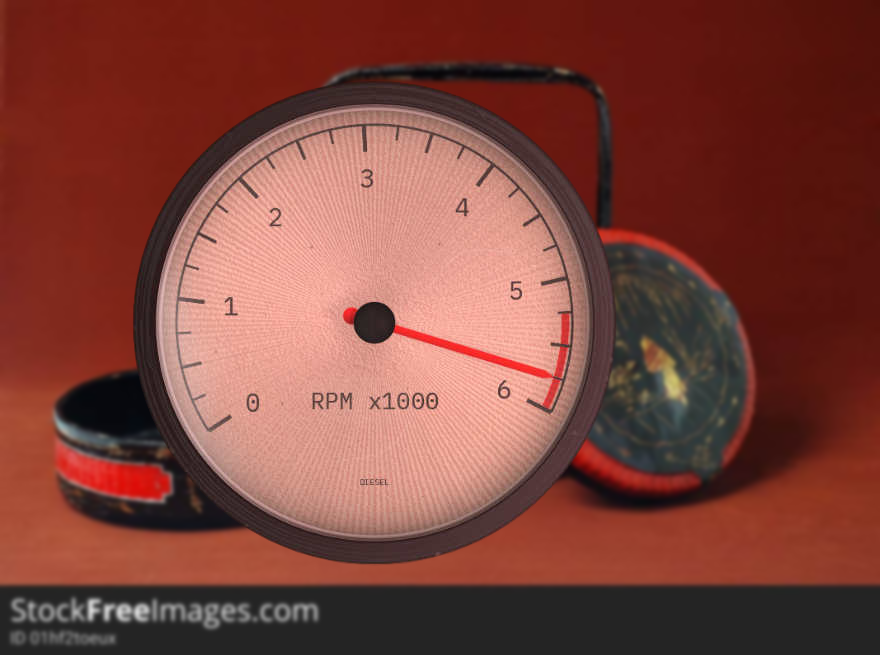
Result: 5750 rpm
